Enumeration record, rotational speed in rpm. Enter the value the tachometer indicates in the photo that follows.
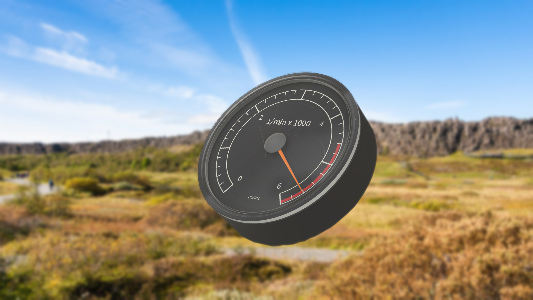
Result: 5600 rpm
